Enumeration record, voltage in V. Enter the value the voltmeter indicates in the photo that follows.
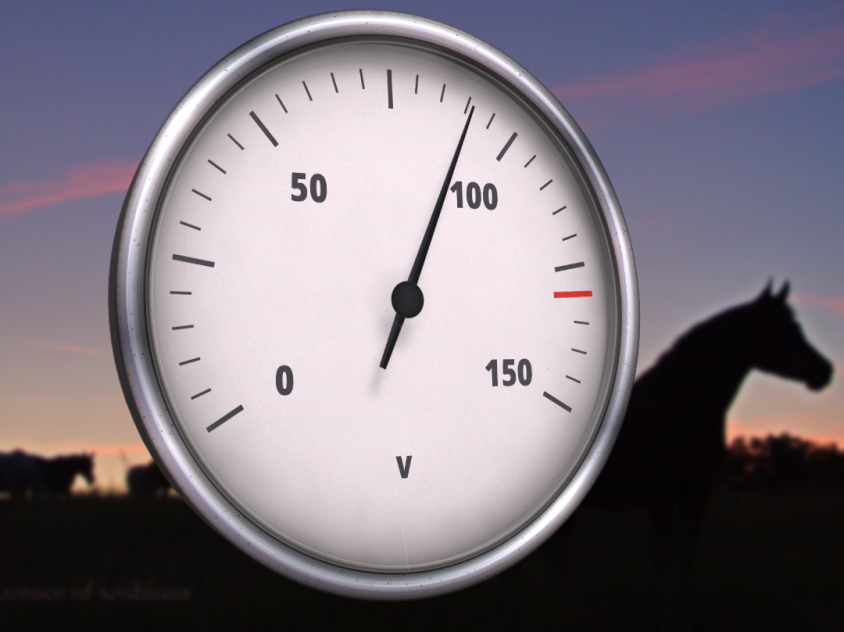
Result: 90 V
